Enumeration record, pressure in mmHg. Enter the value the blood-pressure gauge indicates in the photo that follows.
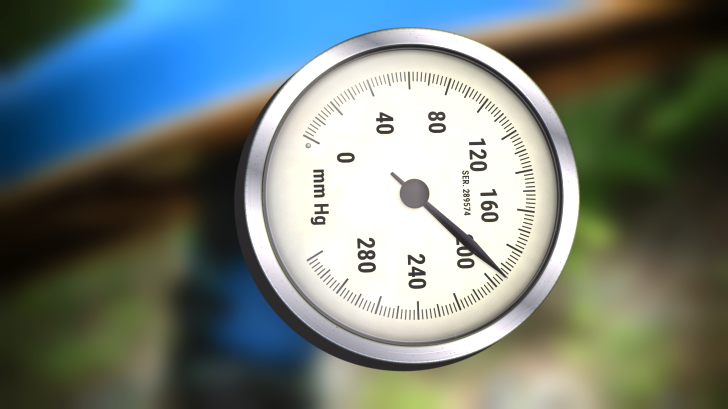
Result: 194 mmHg
